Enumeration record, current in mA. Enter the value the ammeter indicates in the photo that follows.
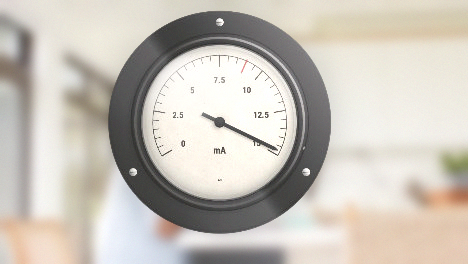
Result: 14.75 mA
